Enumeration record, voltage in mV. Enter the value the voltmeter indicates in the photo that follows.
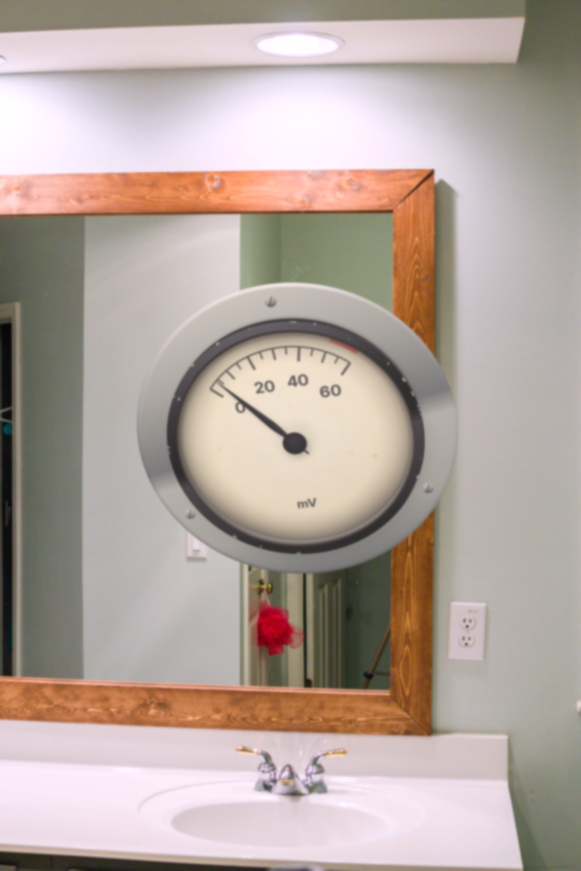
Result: 5 mV
